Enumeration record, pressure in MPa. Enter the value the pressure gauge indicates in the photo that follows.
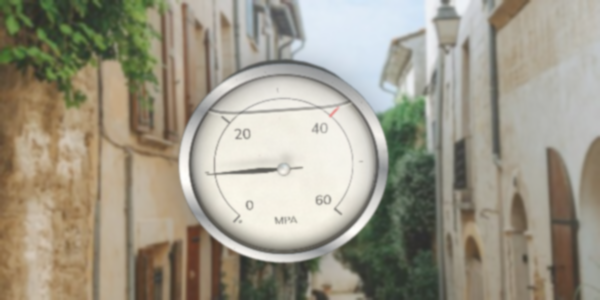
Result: 10 MPa
